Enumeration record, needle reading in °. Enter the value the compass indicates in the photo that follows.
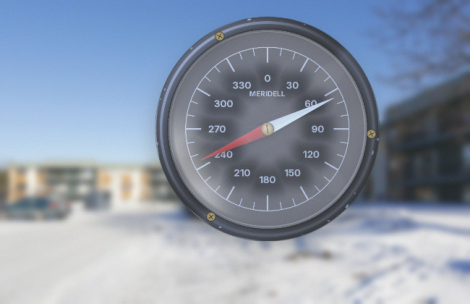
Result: 245 °
